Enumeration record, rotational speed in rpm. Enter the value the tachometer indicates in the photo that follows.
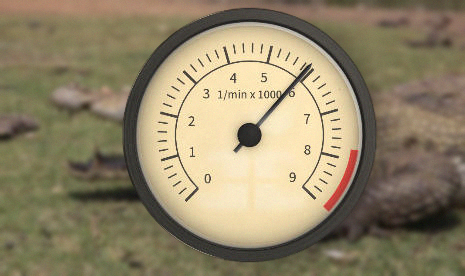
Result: 5900 rpm
